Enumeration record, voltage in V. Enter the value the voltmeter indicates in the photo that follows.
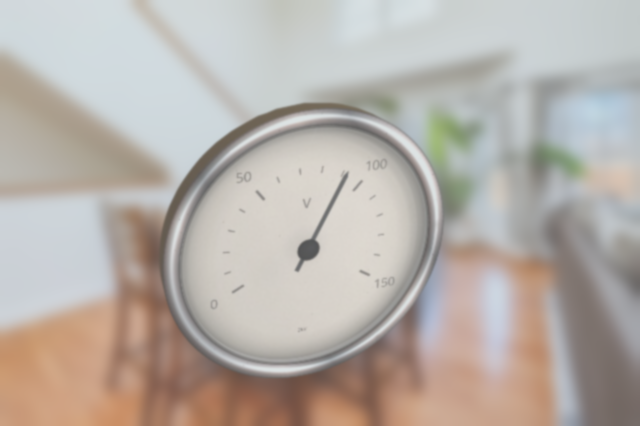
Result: 90 V
